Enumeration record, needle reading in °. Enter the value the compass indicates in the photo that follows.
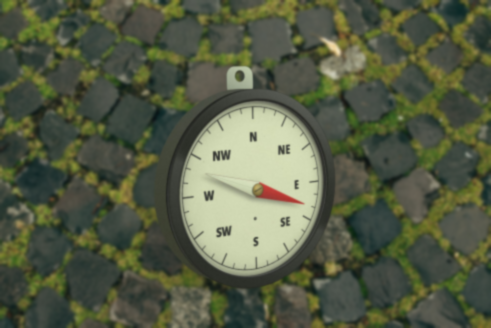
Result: 110 °
